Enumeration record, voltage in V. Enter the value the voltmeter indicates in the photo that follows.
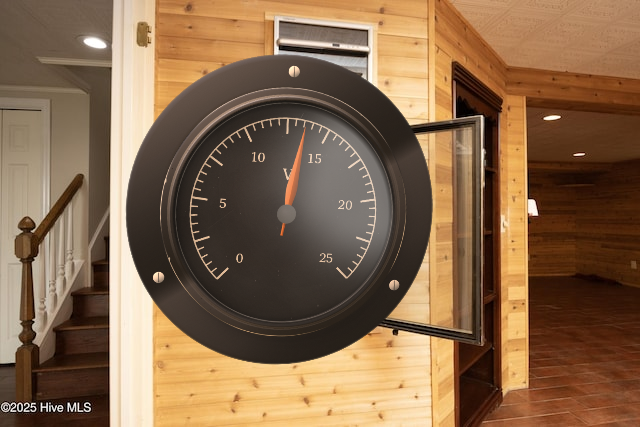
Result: 13.5 V
